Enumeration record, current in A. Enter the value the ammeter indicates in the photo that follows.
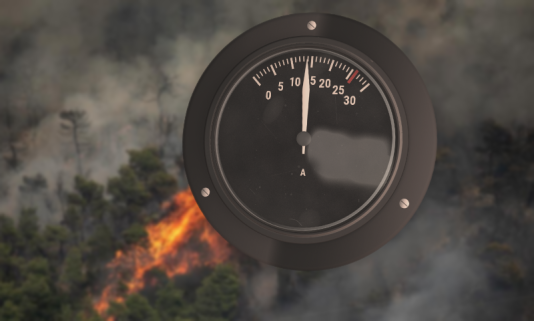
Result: 14 A
